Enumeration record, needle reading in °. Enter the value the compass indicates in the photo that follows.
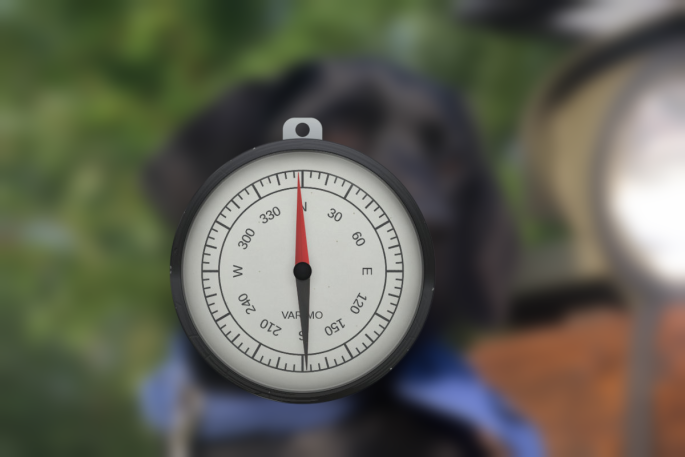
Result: 357.5 °
